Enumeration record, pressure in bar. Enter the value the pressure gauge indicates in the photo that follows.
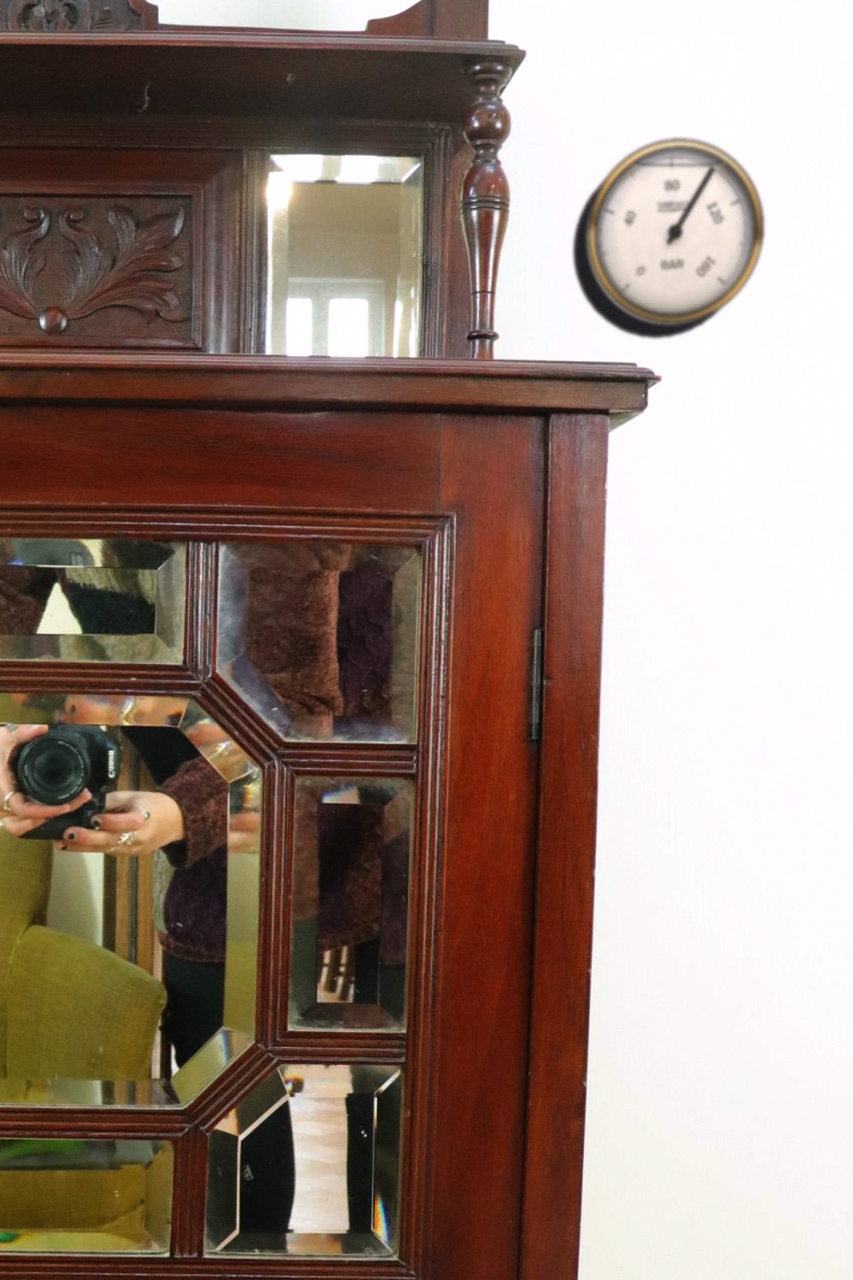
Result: 100 bar
